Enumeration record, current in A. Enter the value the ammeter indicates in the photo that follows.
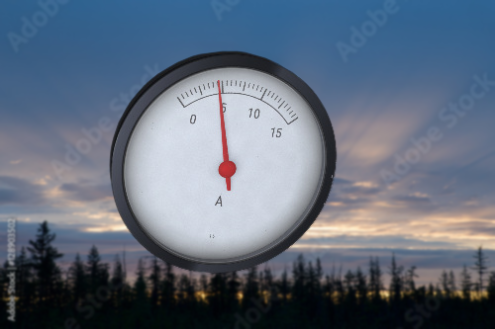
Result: 4.5 A
